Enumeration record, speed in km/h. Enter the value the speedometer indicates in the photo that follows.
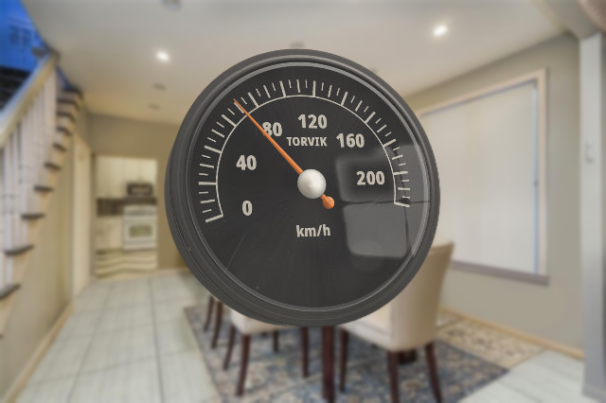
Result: 70 km/h
